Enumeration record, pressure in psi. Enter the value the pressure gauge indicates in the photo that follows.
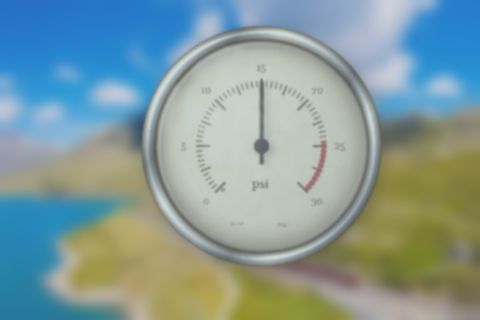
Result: 15 psi
